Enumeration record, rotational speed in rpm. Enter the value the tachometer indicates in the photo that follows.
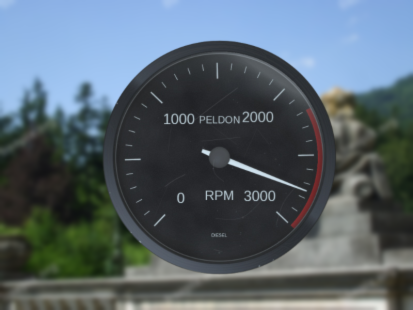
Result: 2750 rpm
